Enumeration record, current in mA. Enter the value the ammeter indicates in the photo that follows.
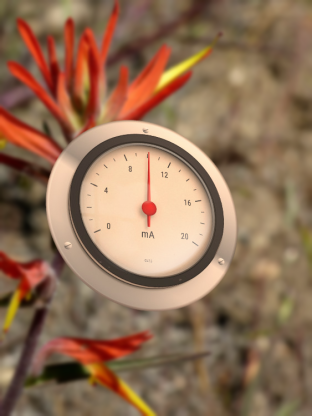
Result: 10 mA
